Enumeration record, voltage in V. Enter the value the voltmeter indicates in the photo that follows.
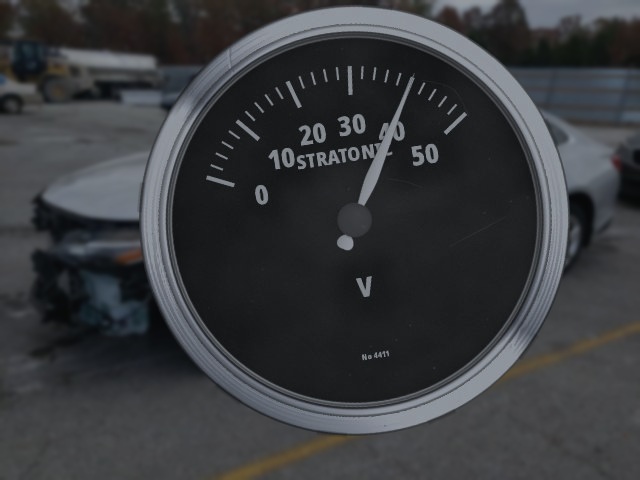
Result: 40 V
